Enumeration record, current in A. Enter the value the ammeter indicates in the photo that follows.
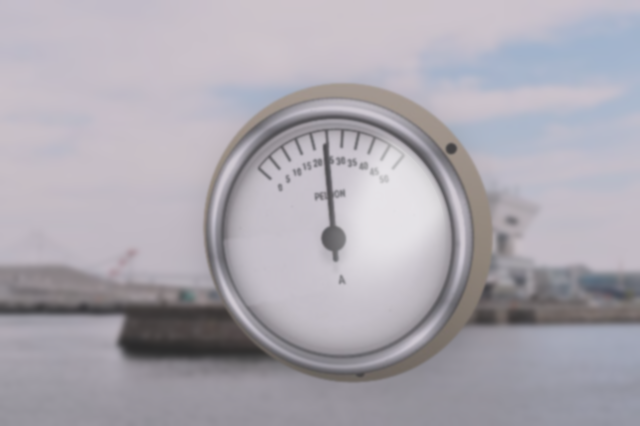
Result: 25 A
